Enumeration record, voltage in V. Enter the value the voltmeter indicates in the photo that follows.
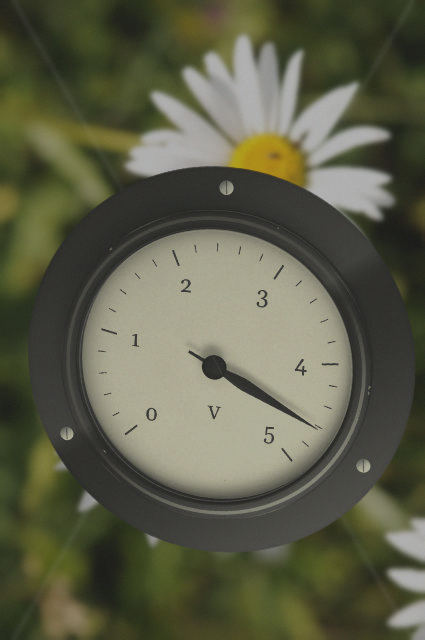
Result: 4.6 V
